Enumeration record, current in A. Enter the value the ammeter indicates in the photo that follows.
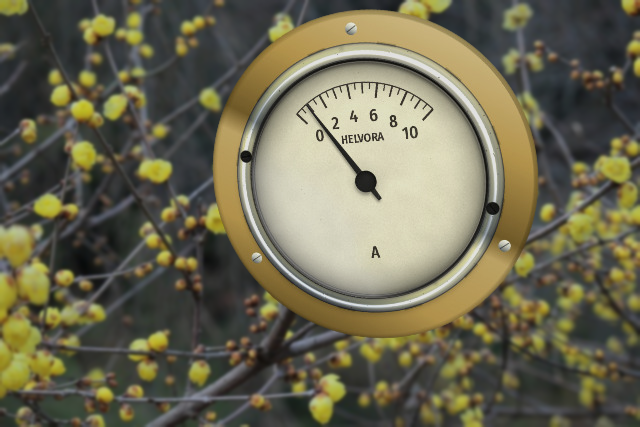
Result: 1 A
